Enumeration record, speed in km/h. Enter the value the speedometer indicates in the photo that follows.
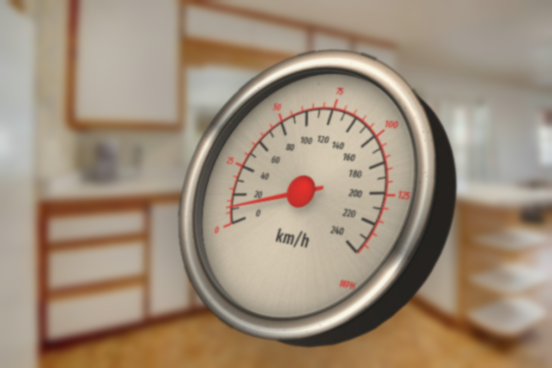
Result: 10 km/h
